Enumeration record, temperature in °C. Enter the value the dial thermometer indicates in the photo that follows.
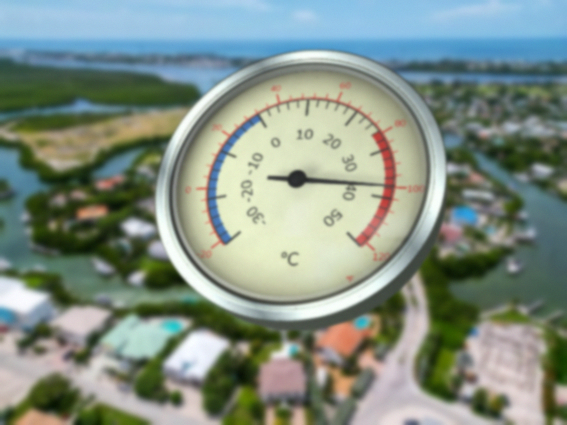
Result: 38 °C
